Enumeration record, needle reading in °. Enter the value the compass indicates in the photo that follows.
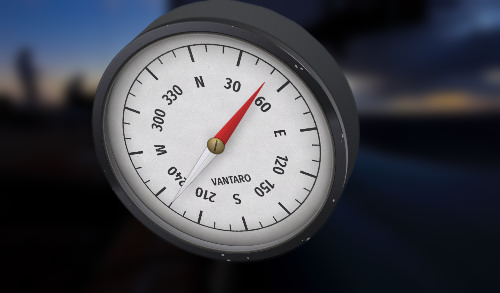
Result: 50 °
